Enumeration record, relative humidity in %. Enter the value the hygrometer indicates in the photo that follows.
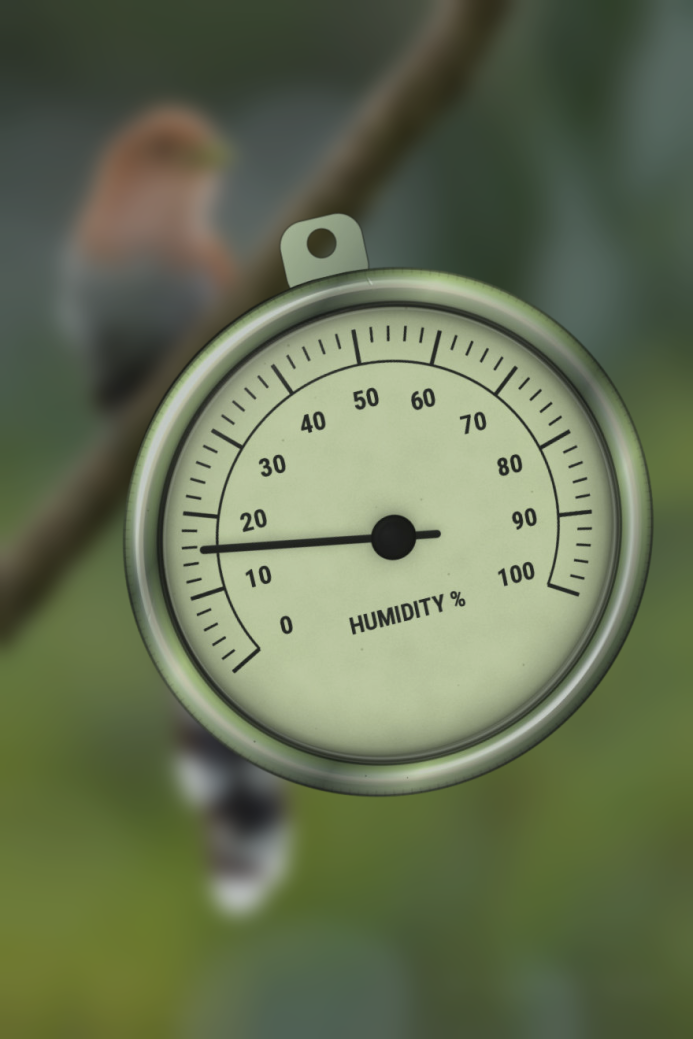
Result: 16 %
